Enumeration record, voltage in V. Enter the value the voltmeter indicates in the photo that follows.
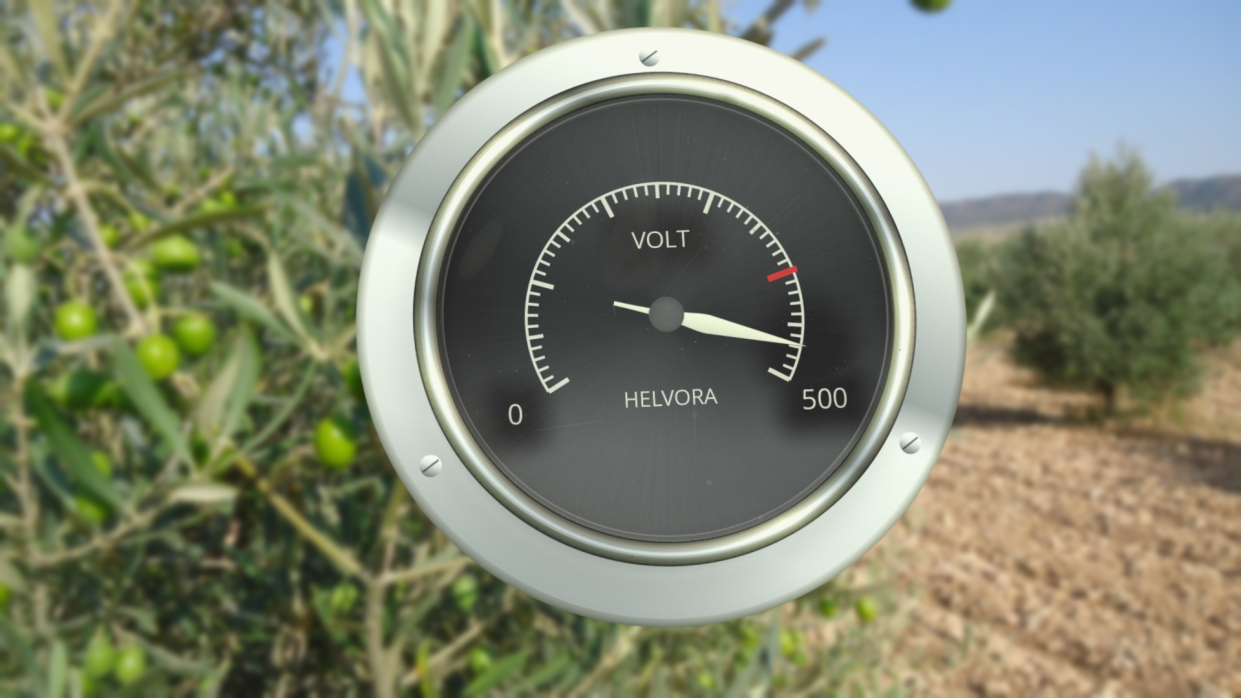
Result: 470 V
